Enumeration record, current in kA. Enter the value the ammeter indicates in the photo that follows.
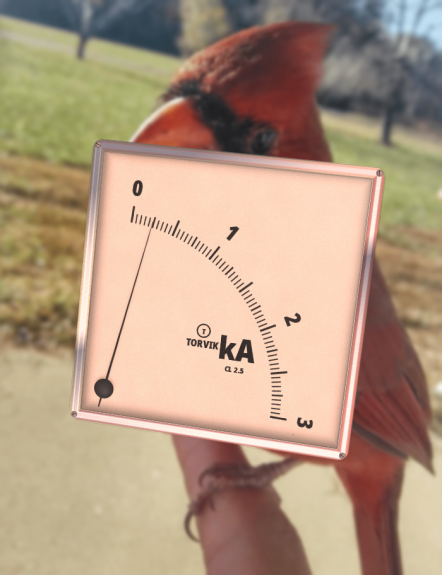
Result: 0.25 kA
